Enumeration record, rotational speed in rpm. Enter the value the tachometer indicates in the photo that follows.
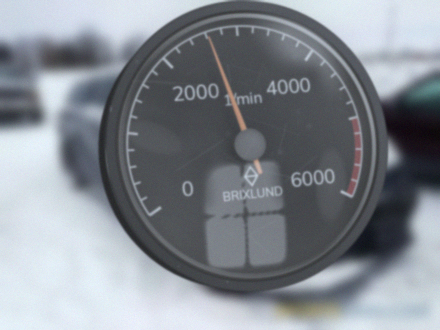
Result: 2600 rpm
